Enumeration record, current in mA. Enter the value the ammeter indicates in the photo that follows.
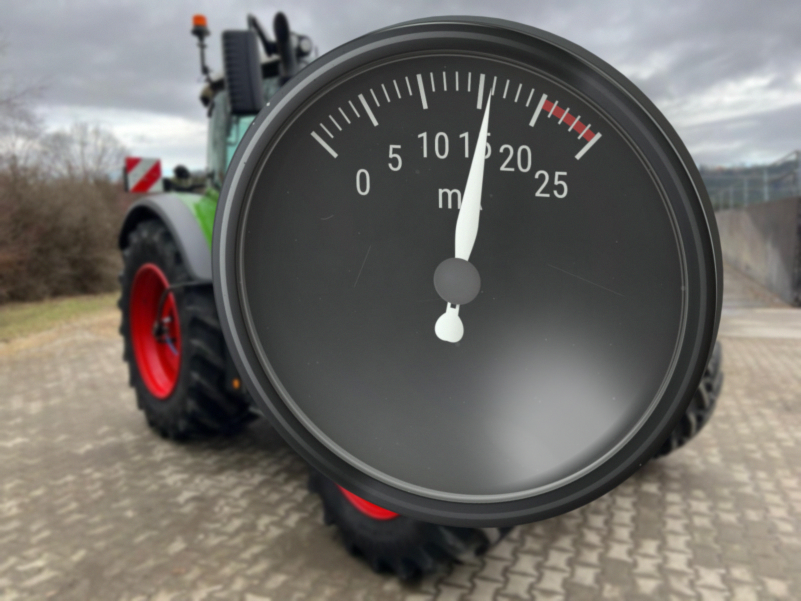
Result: 16 mA
